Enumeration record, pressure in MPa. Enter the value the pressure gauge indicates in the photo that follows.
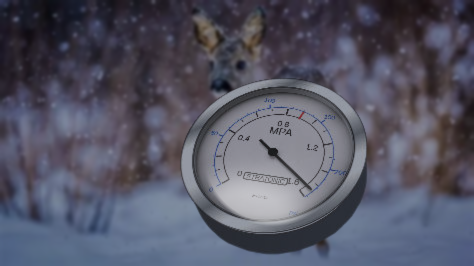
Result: 1.55 MPa
